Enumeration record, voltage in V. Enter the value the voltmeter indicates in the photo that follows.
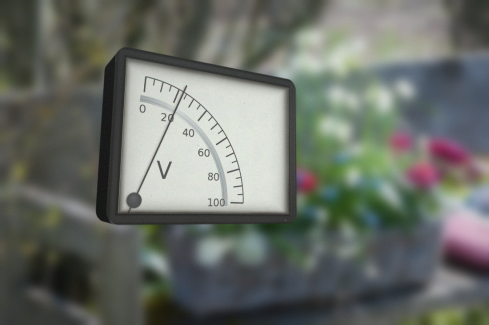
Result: 22.5 V
